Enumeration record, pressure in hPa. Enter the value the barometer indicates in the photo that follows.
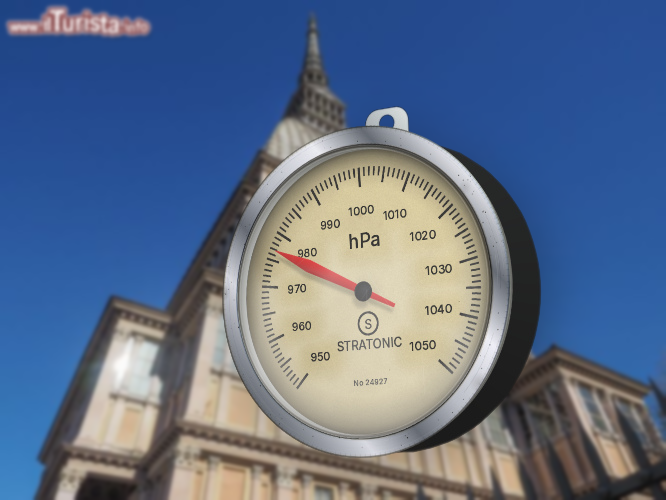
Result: 977 hPa
